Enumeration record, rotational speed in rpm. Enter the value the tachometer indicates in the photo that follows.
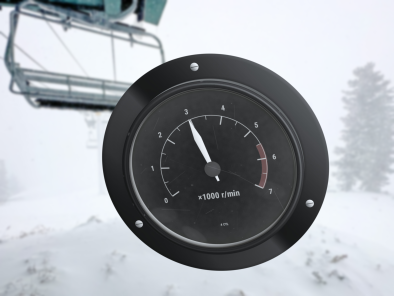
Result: 3000 rpm
